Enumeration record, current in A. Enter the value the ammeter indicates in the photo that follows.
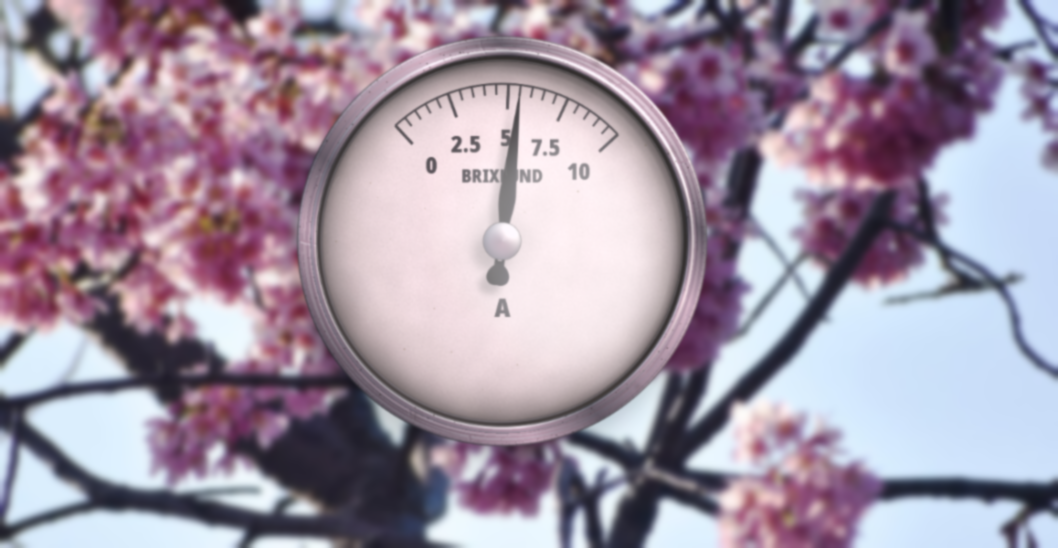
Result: 5.5 A
